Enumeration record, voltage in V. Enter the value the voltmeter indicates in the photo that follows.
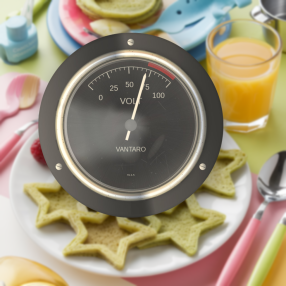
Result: 70 V
